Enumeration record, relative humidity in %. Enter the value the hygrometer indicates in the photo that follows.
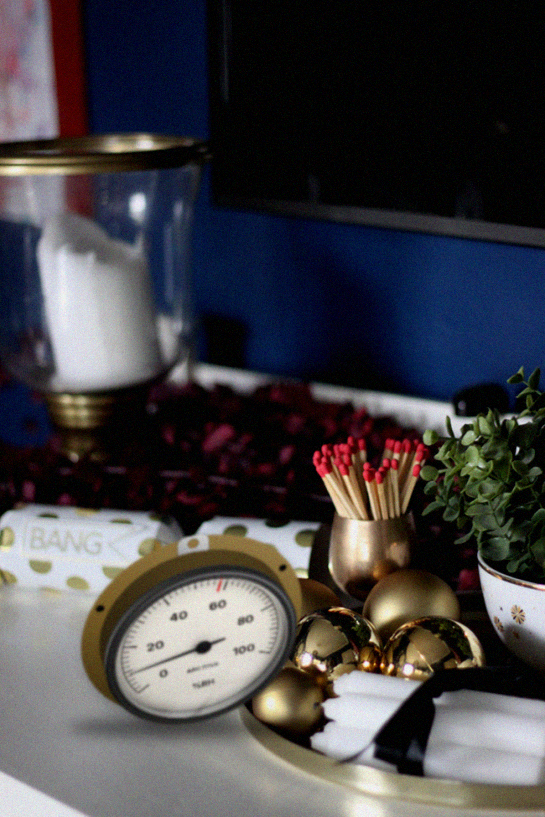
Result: 10 %
